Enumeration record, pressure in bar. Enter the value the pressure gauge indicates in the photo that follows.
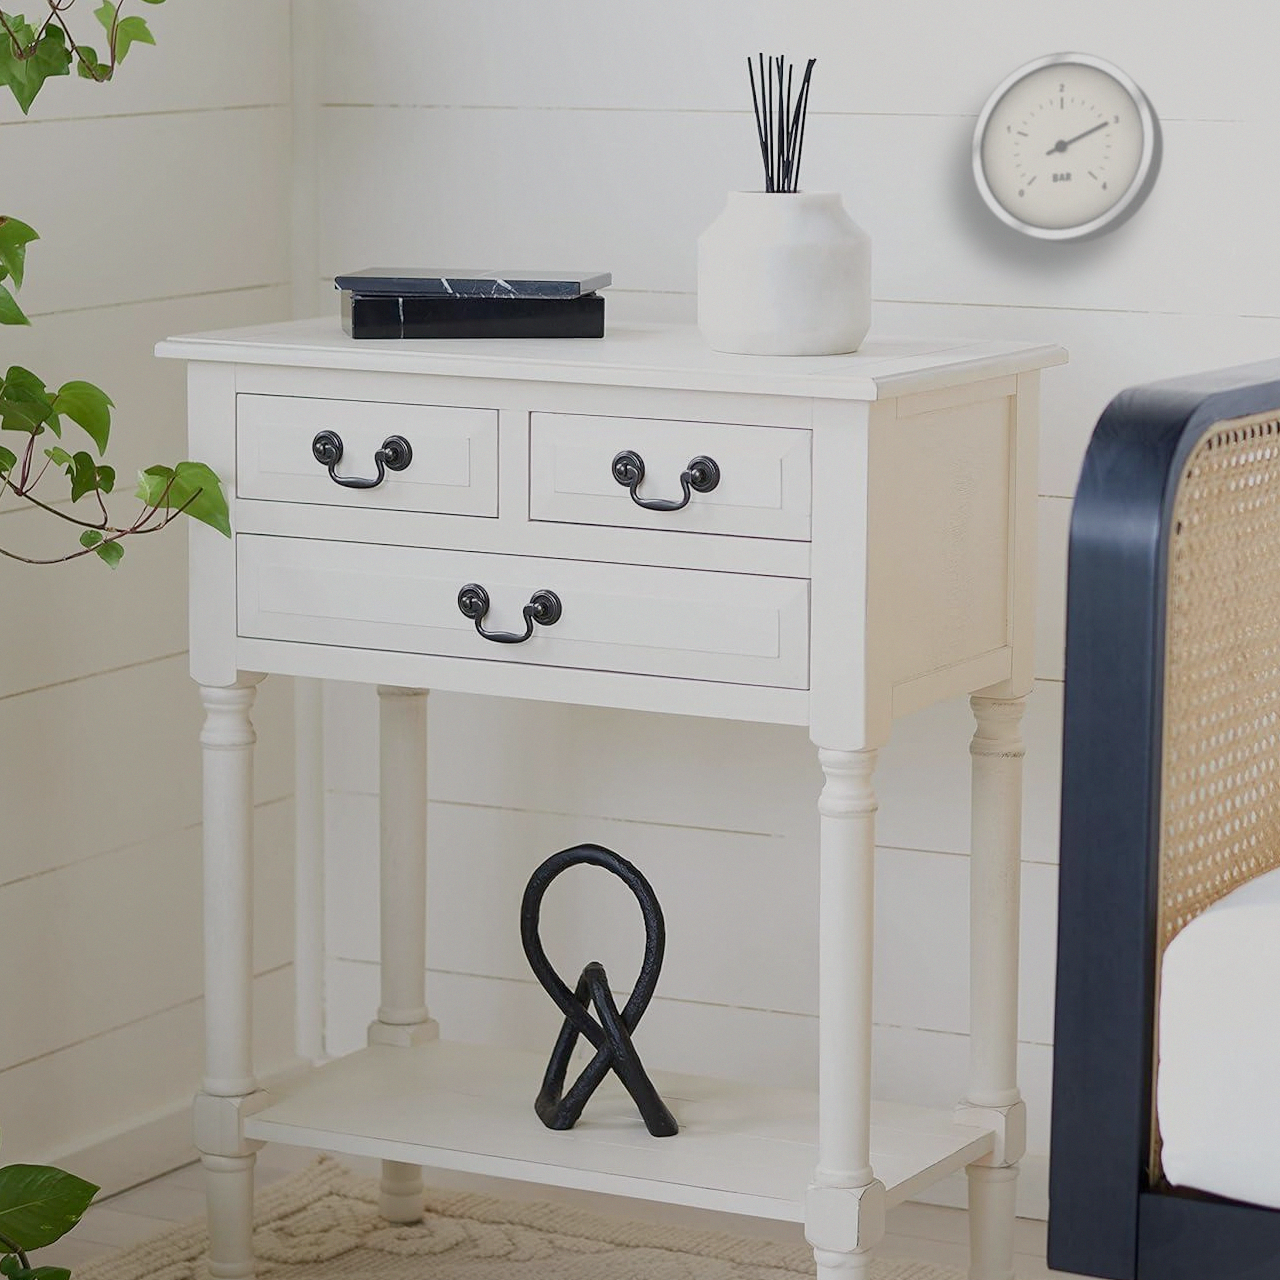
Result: 3 bar
